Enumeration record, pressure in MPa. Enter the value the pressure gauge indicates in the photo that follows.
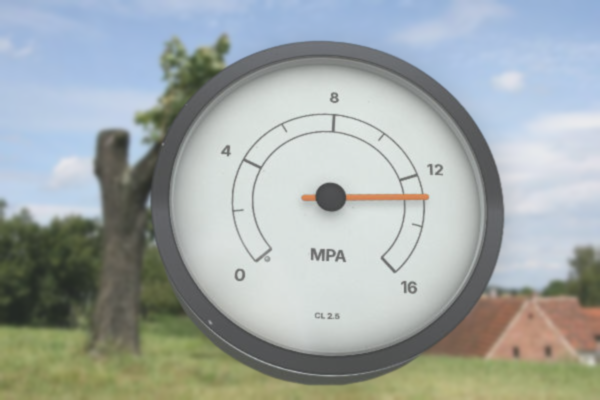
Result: 13 MPa
